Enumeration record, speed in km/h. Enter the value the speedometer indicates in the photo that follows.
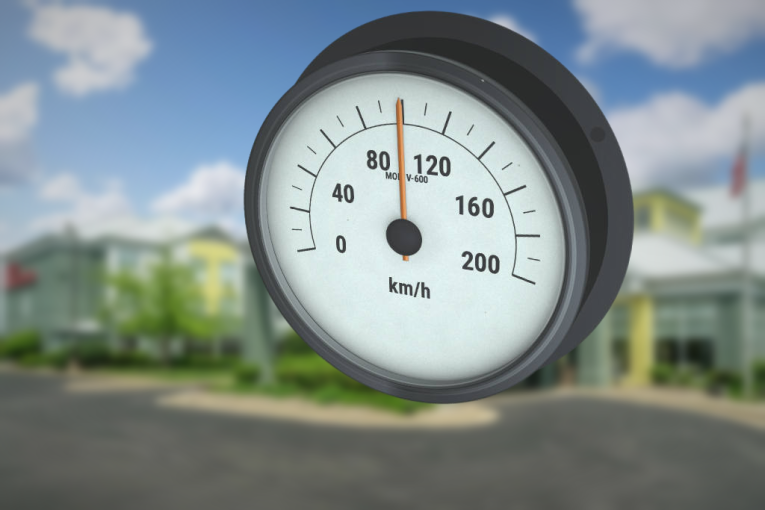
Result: 100 km/h
